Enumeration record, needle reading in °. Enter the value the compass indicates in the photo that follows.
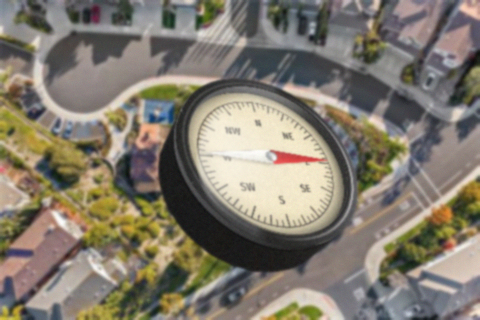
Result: 90 °
